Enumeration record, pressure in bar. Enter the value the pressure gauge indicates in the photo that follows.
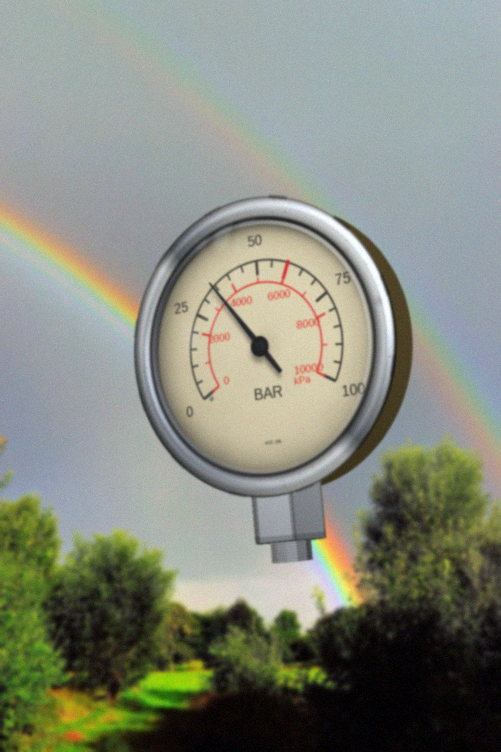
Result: 35 bar
